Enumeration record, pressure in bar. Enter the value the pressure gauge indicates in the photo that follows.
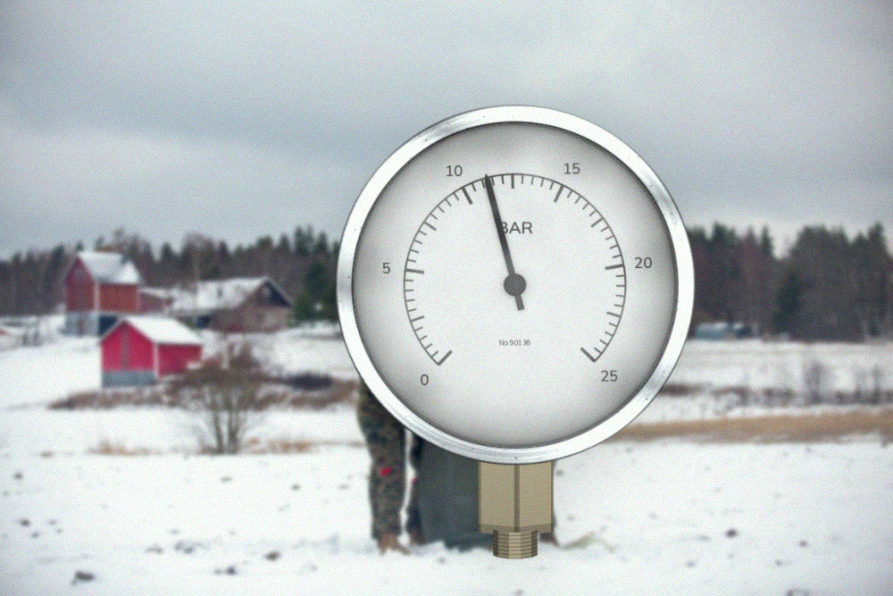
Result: 11.25 bar
